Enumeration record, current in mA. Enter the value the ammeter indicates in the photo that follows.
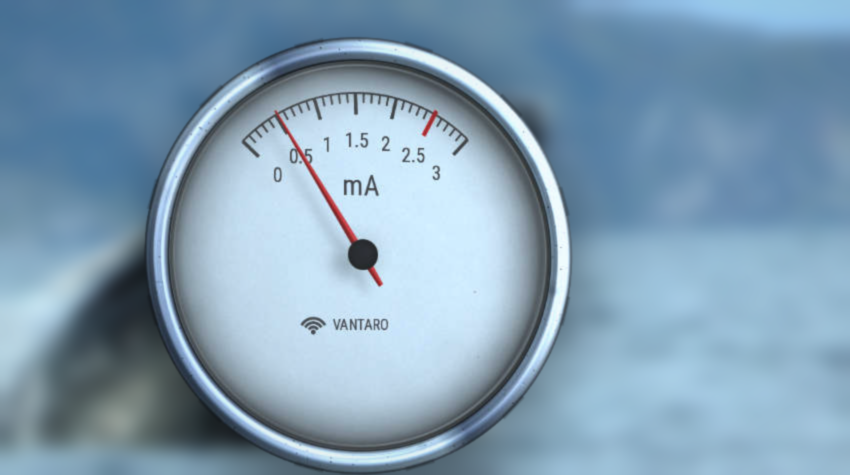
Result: 0.5 mA
